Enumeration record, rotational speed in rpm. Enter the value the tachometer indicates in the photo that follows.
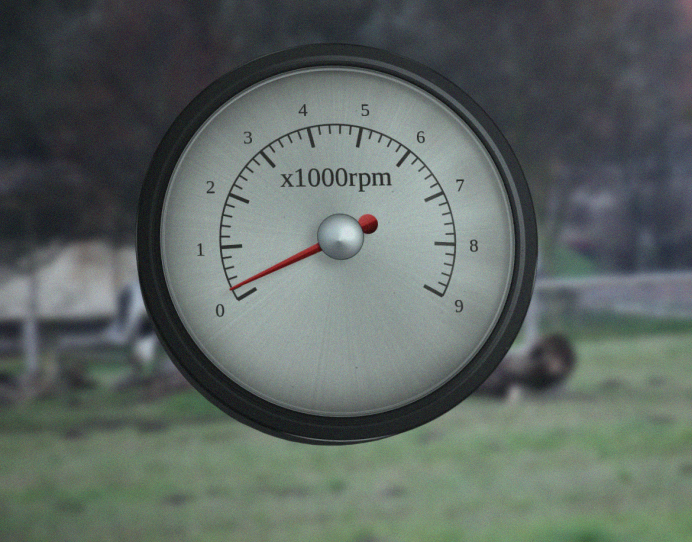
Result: 200 rpm
